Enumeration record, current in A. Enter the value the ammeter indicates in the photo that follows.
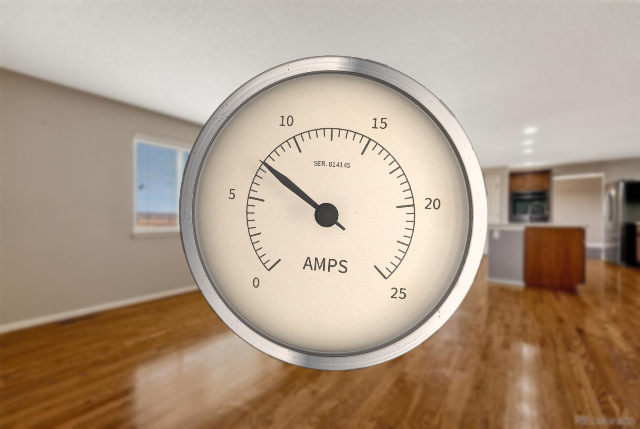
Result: 7.5 A
